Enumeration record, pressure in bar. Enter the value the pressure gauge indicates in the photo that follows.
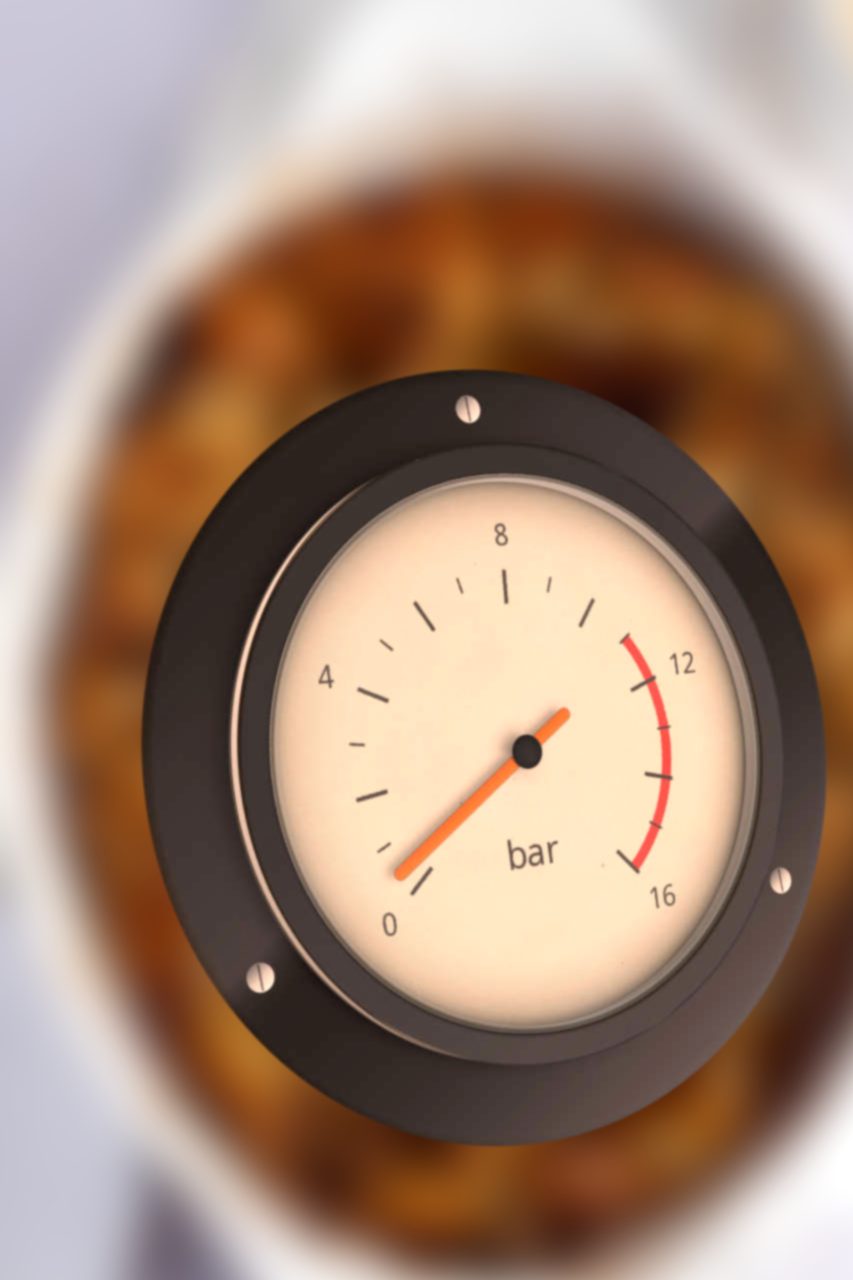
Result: 0.5 bar
